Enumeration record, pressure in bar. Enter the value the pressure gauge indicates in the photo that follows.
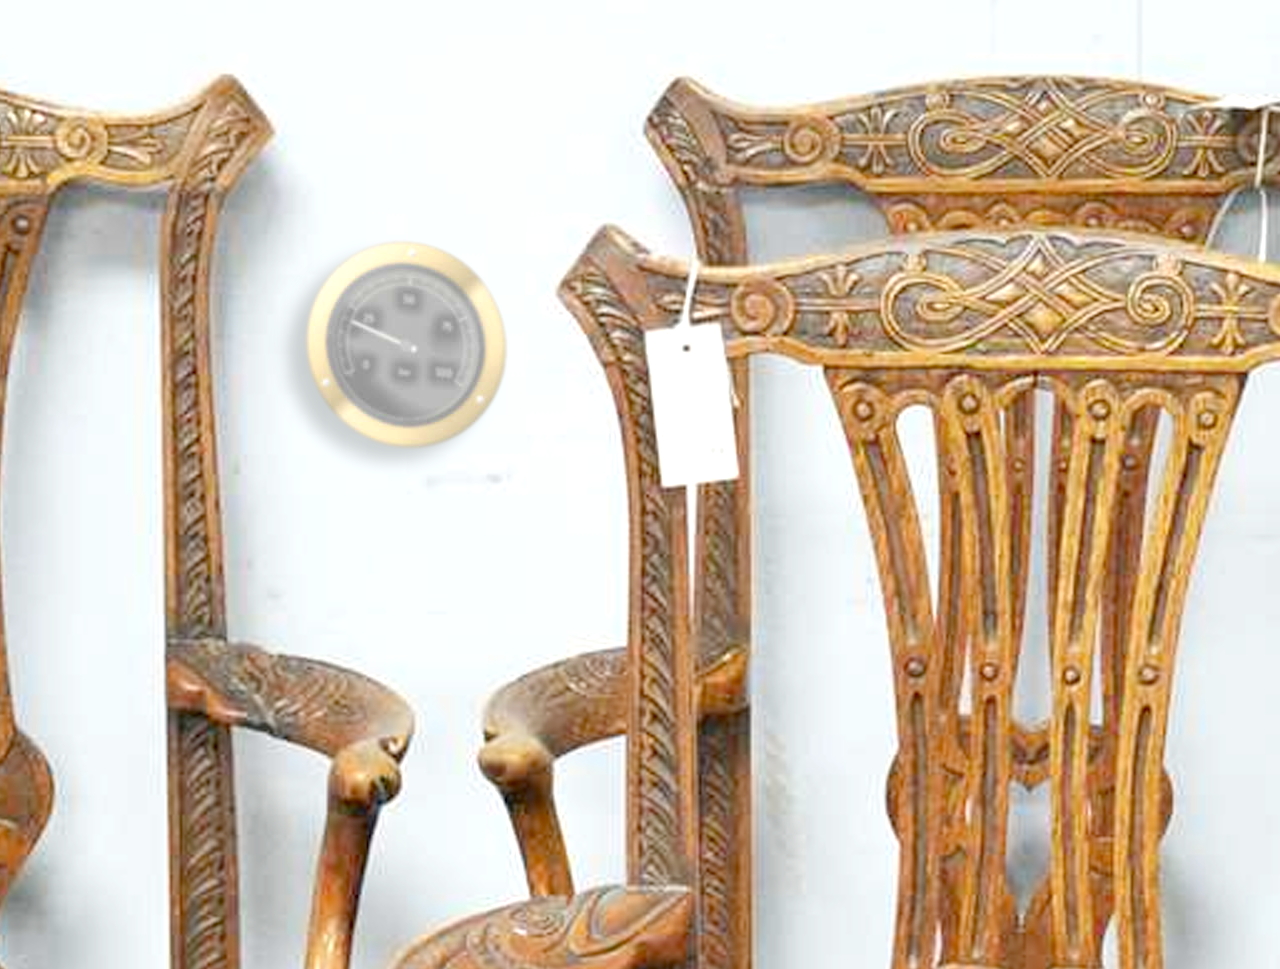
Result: 20 bar
